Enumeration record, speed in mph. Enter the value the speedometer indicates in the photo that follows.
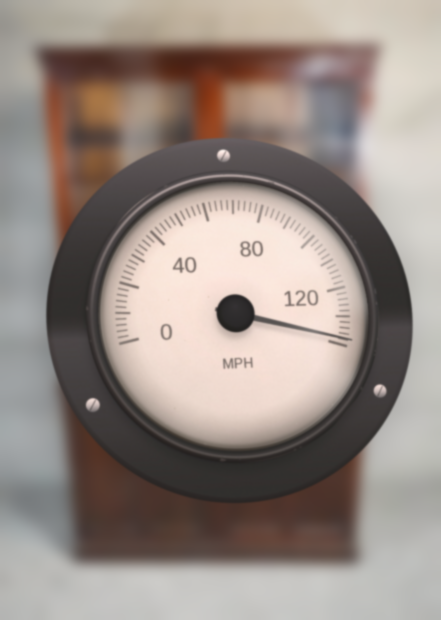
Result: 138 mph
